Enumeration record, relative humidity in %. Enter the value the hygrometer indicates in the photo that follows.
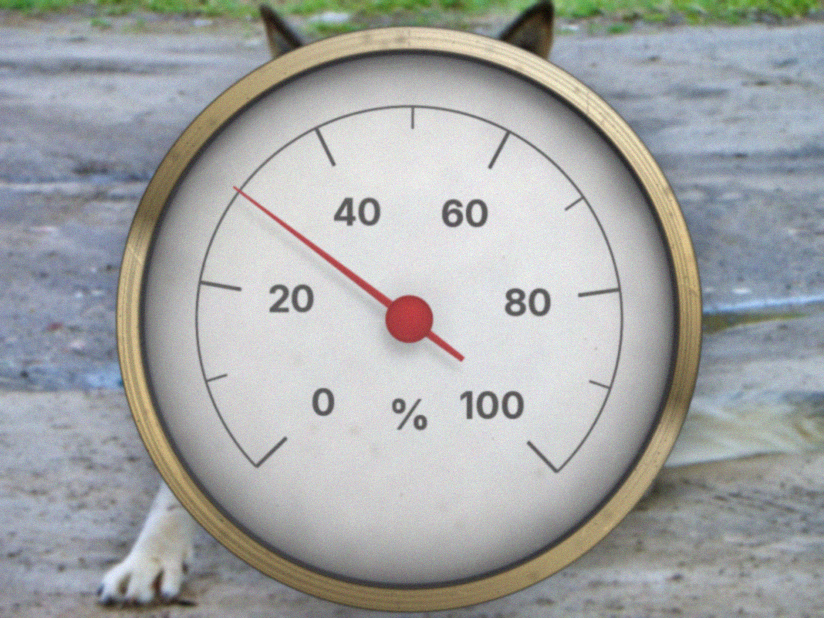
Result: 30 %
